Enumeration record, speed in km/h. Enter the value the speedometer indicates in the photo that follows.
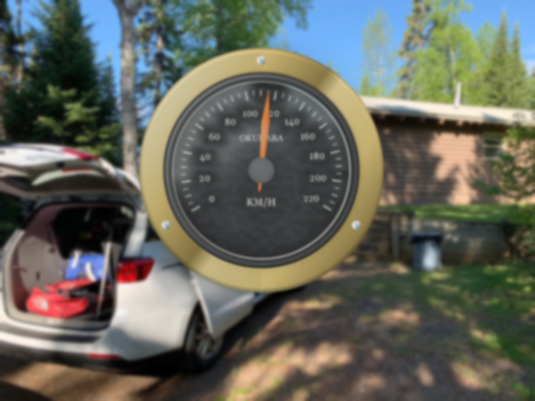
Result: 115 km/h
